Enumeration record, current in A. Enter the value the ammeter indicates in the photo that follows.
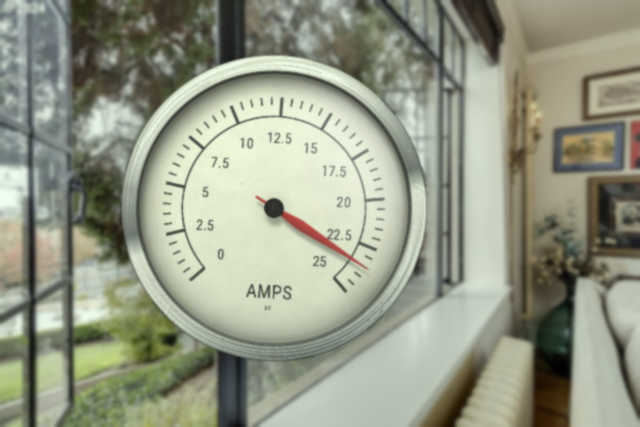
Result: 23.5 A
